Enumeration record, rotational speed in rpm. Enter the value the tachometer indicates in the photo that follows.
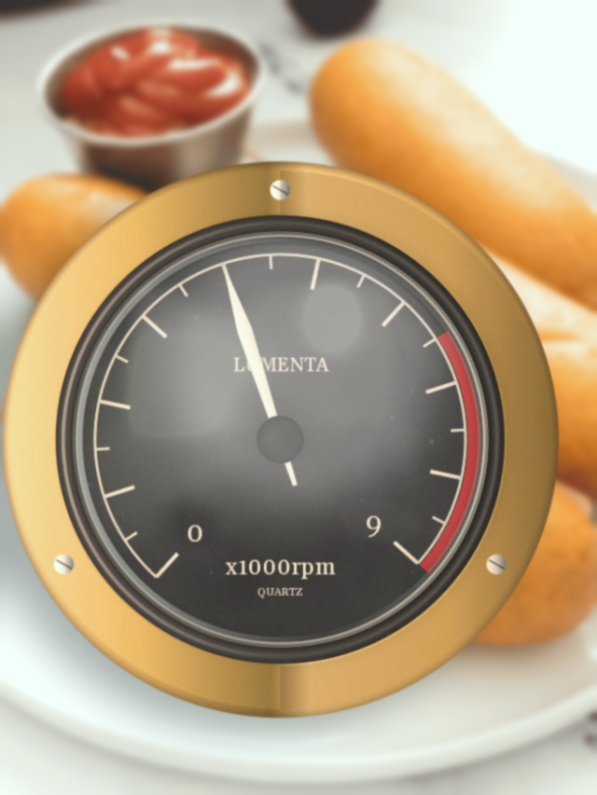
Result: 4000 rpm
